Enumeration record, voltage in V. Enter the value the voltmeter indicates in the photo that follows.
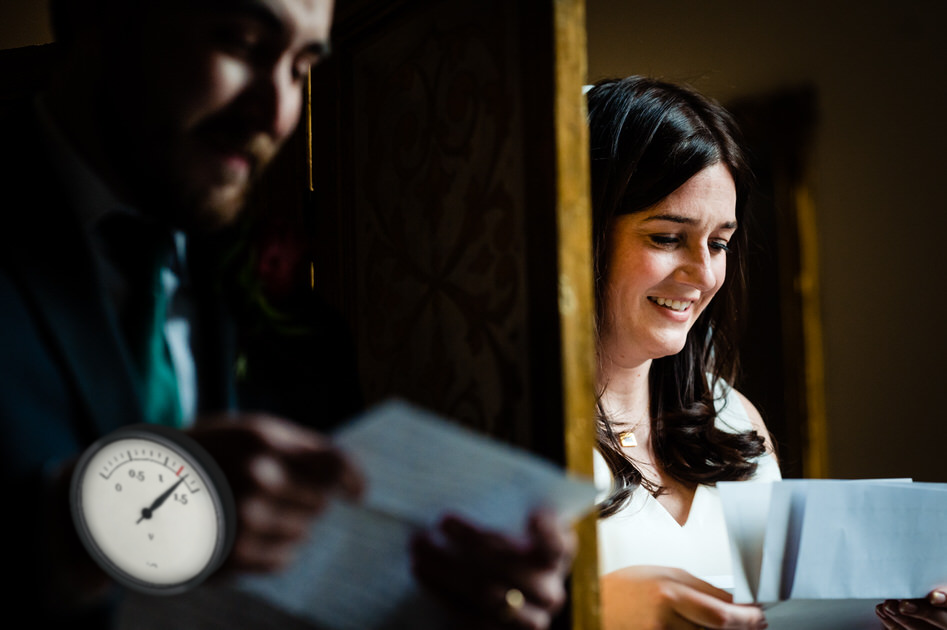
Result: 1.3 V
